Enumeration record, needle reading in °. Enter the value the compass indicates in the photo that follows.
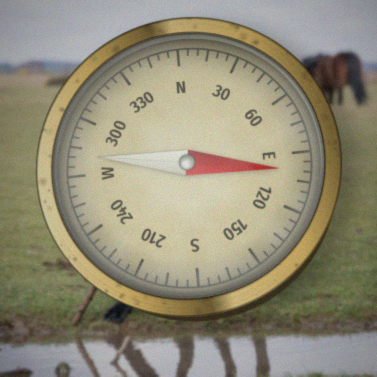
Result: 100 °
